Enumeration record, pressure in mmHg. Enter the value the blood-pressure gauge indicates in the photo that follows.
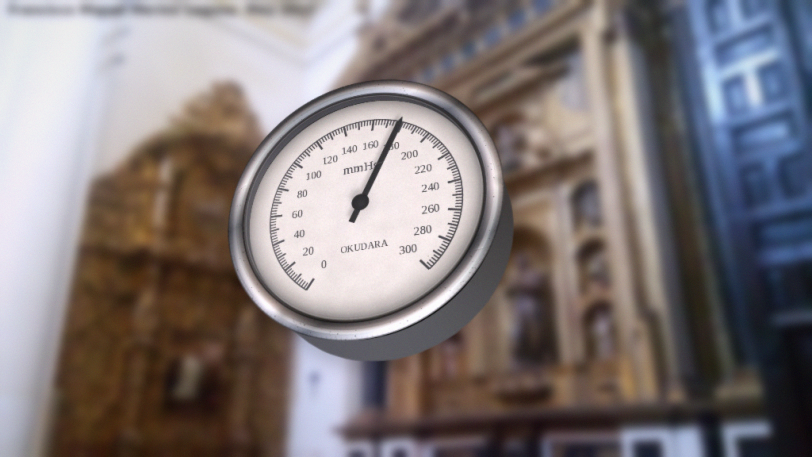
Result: 180 mmHg
